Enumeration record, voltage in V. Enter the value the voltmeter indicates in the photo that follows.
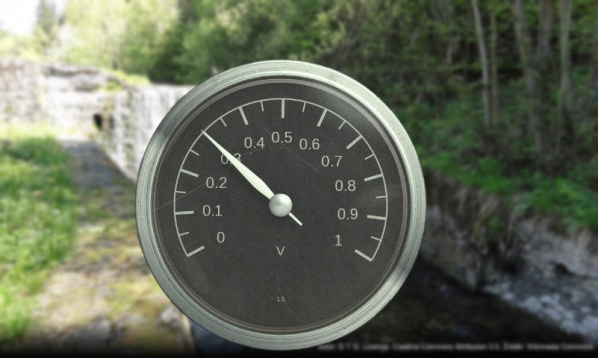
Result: 0.3 V
